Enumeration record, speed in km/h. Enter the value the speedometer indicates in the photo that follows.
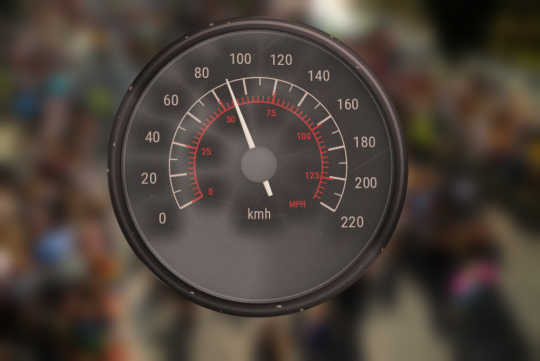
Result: 90 km/h
